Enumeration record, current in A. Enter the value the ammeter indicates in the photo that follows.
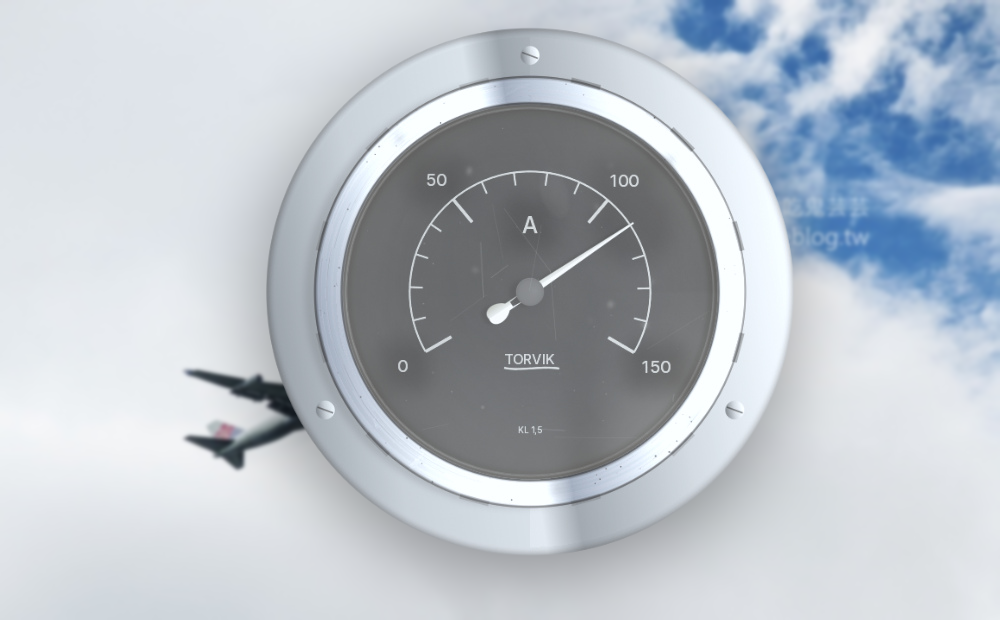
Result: 110 A
